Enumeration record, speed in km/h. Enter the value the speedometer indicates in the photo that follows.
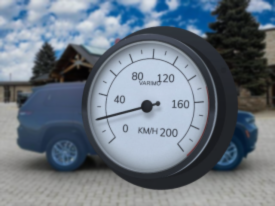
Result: 20 km/h
